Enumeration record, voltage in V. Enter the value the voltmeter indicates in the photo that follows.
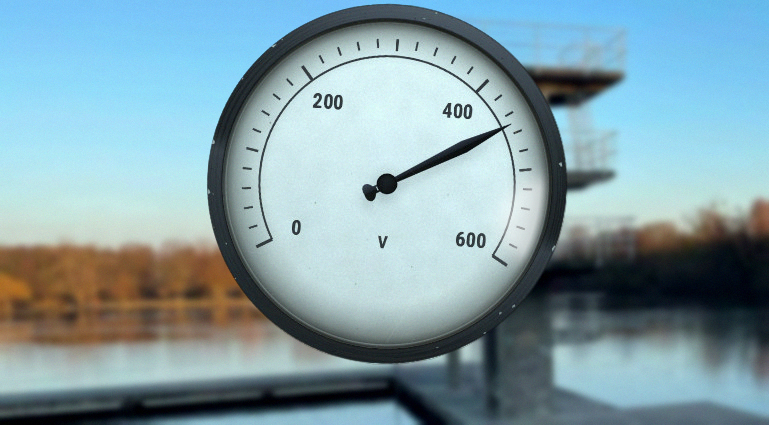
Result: 450 V
